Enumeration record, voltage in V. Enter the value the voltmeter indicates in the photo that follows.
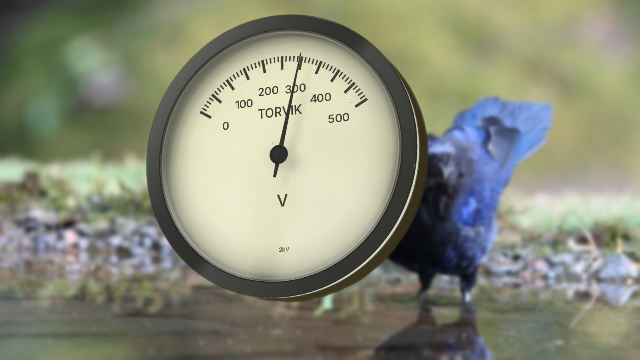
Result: 300 V
